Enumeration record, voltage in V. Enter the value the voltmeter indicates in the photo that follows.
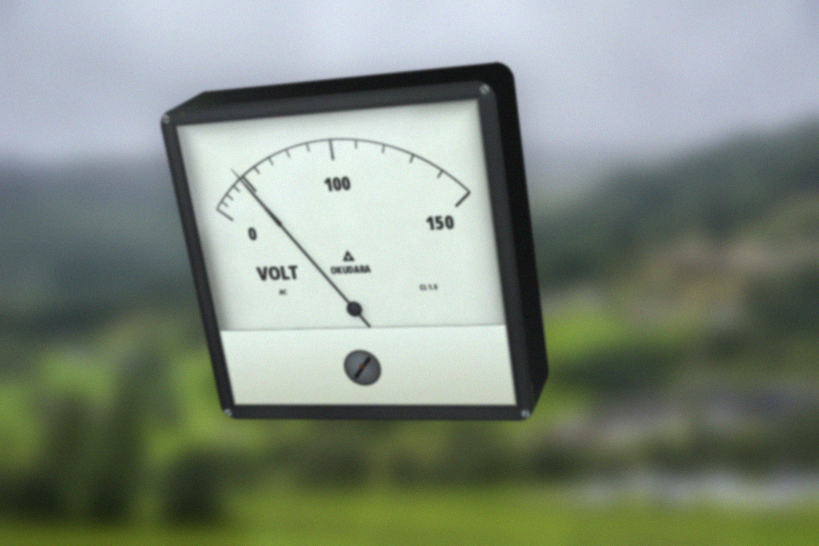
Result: 50 V
